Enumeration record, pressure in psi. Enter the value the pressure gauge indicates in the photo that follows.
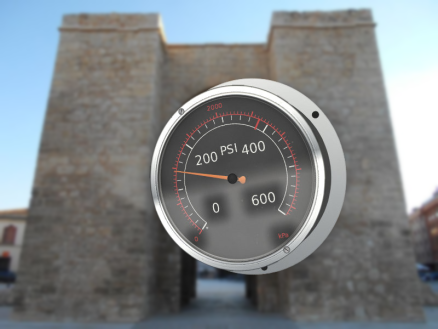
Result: 140 psi
